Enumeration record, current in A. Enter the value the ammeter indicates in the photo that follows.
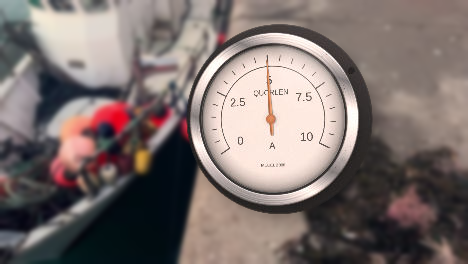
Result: 5 A
